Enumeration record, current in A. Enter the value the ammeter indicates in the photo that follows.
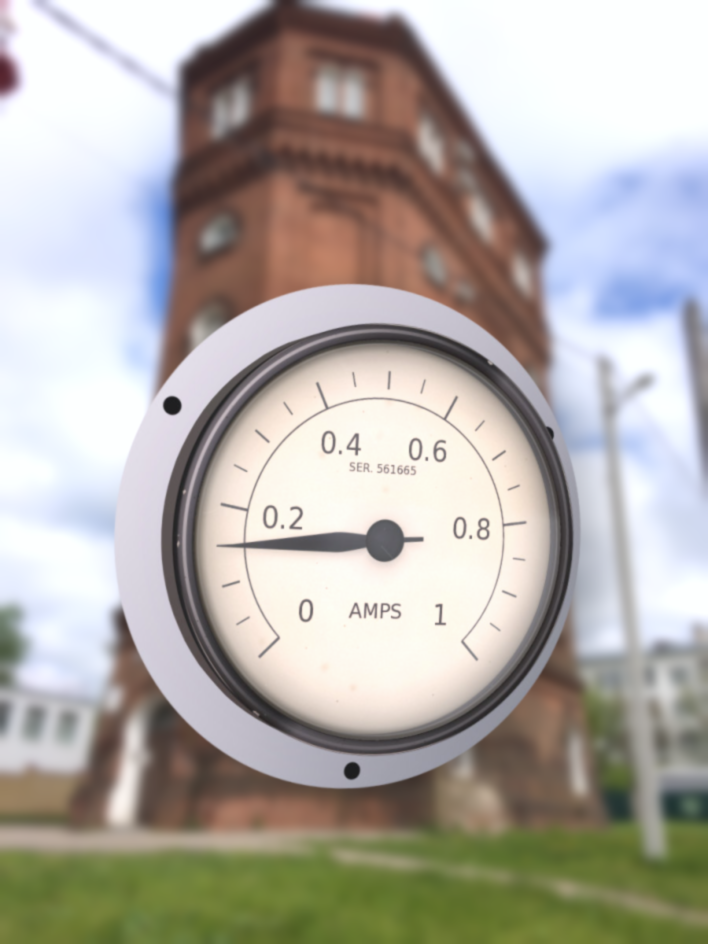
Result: 0.15 A
